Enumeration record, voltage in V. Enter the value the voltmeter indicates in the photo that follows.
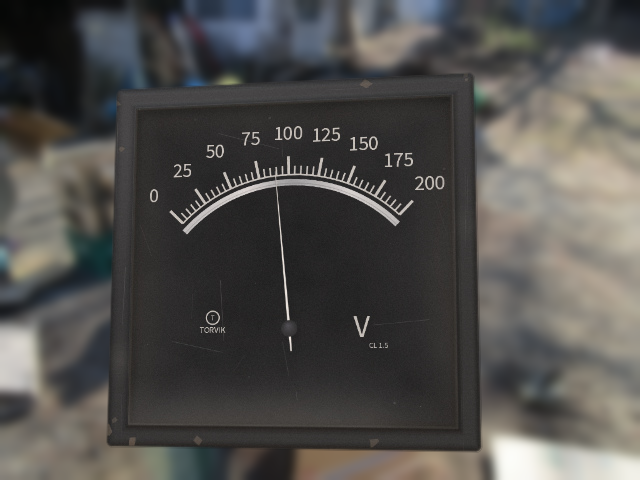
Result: 90 V
